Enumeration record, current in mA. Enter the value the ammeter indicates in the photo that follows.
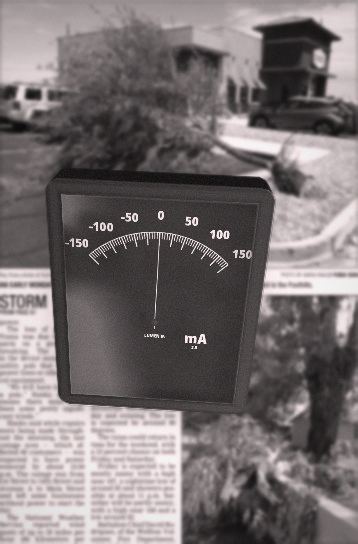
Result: 0 mA
